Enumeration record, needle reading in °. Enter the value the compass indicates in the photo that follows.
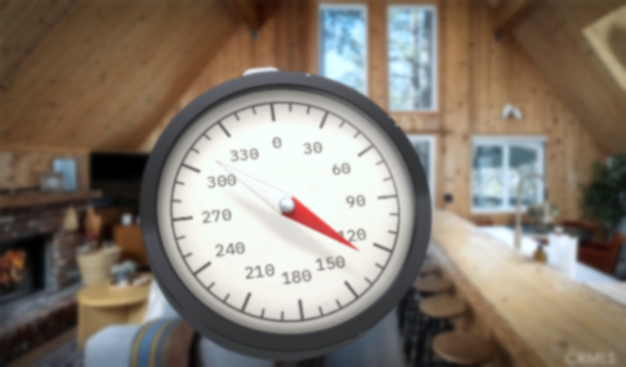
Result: 130 °
